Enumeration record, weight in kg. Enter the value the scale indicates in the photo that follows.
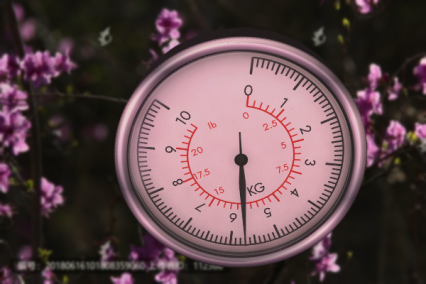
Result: 5.7 kg
